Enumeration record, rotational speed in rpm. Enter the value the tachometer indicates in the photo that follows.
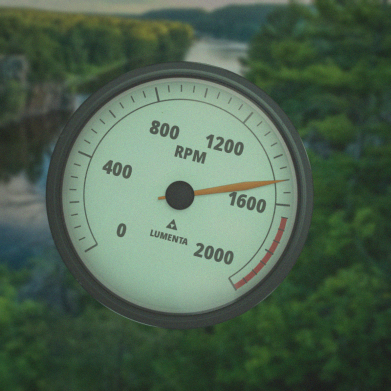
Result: 1500 rpm
